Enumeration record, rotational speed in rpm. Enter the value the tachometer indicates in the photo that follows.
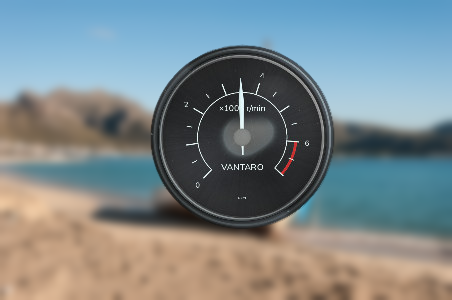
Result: 3500 rpm
